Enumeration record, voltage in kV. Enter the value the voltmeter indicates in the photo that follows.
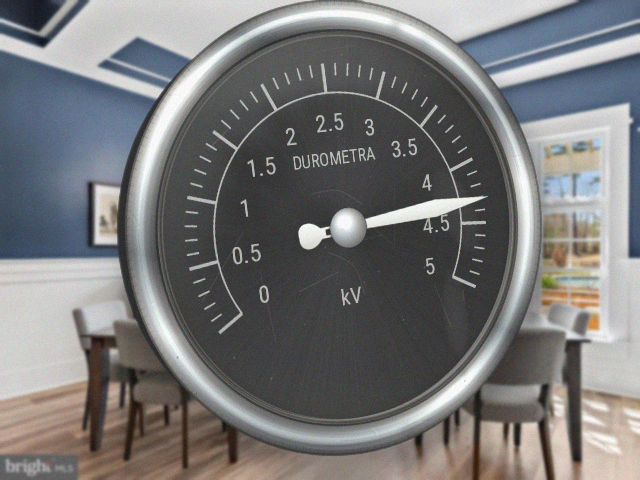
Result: 4.3 kV
